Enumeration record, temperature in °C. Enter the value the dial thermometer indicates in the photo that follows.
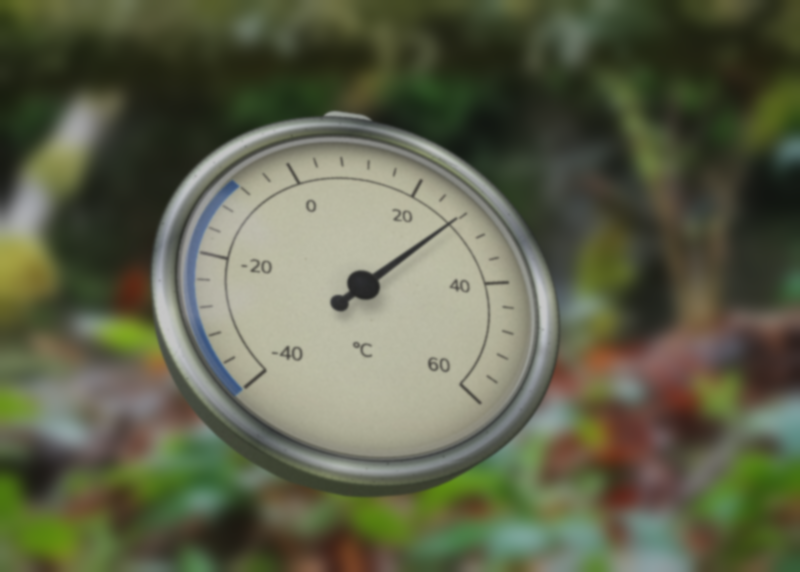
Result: 28 °C
